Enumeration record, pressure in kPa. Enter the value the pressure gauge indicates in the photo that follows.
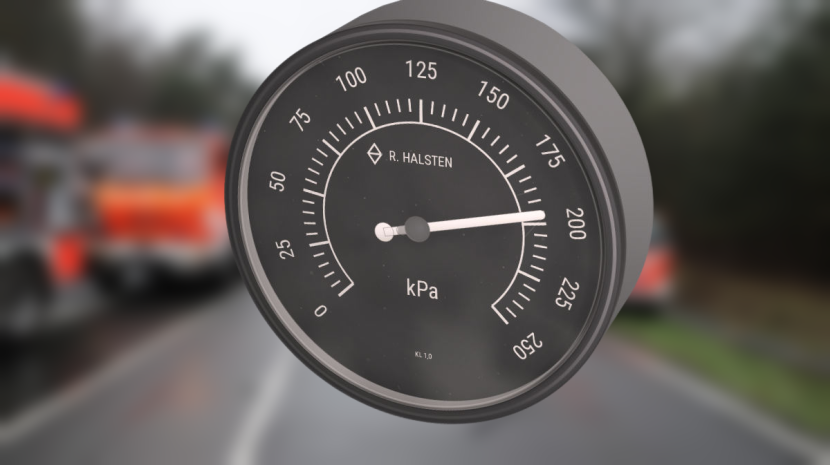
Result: 195 kPa
